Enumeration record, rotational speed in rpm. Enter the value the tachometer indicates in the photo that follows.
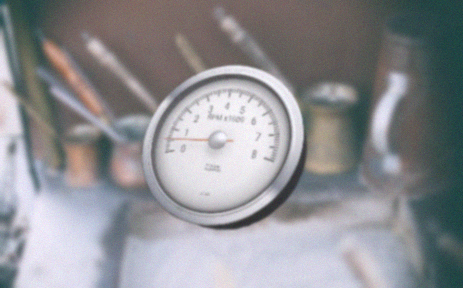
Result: 500 rpm
